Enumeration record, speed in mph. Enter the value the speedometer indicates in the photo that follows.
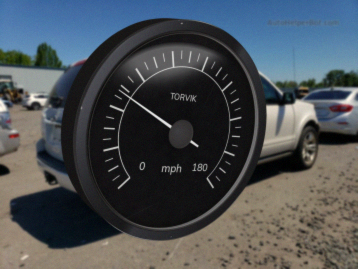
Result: 47.5 mph
